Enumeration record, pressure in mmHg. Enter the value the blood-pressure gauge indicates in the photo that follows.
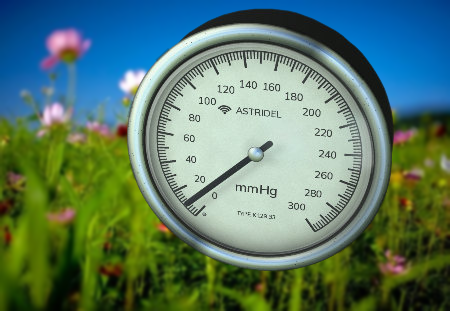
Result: 10 mmHg
